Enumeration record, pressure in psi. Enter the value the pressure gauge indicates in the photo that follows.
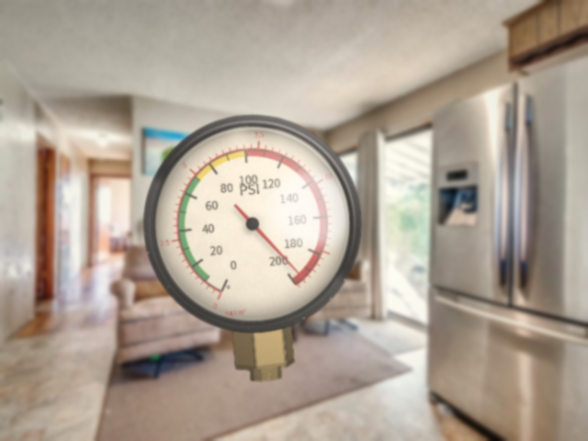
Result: 195 psi
